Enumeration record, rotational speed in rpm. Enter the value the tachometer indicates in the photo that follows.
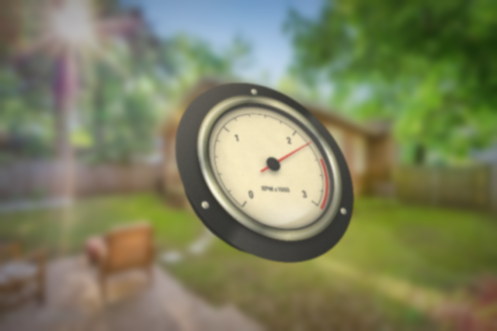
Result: 2200 rpm
